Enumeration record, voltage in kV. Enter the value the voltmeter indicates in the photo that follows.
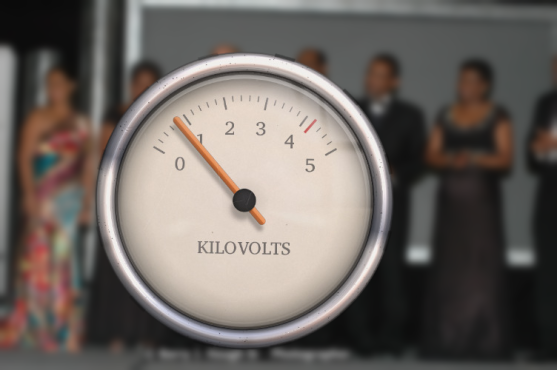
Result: 0.8 kV
